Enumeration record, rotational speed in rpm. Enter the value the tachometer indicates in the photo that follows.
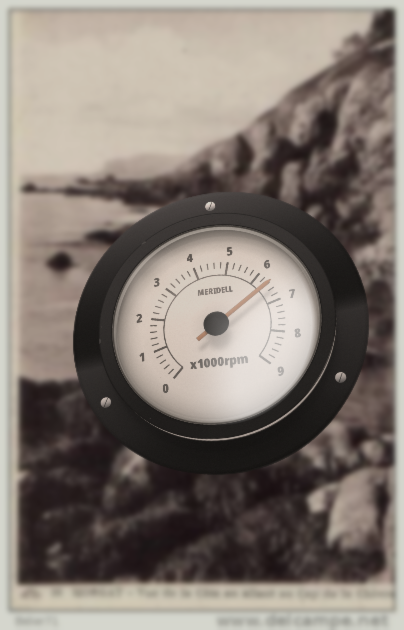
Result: 6400 rpm
